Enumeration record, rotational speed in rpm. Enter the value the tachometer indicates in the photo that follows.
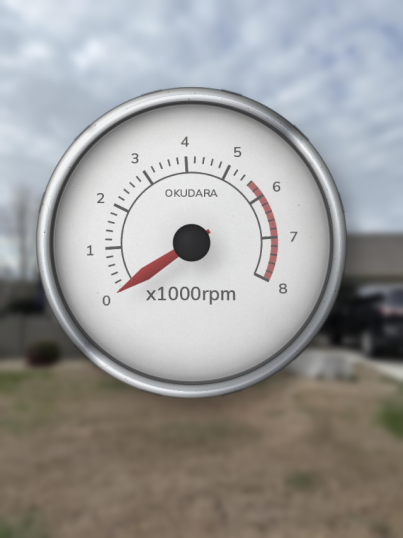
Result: 0 rpm
